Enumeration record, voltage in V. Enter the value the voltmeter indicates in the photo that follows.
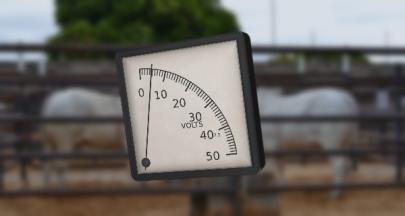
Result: 5 V
